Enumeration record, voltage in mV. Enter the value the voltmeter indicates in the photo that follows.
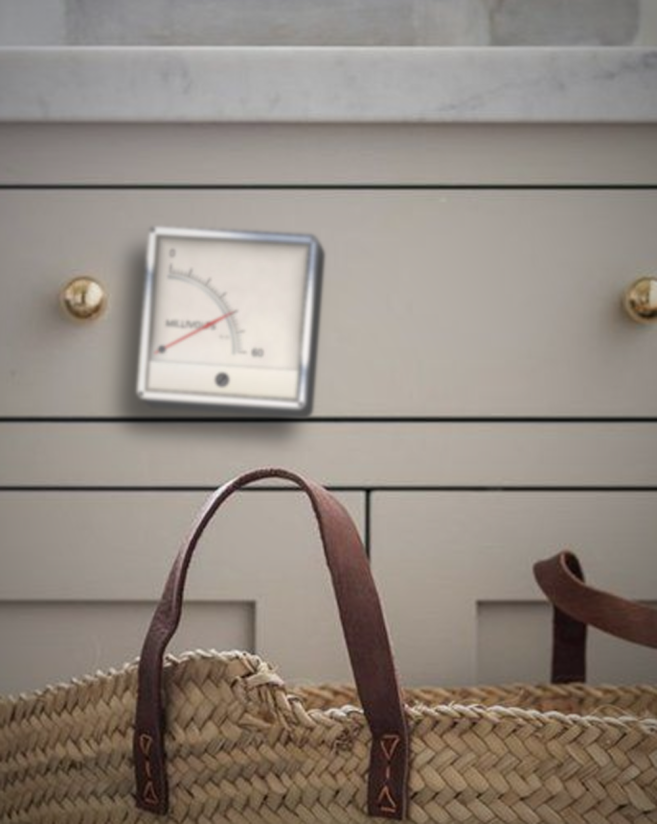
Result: 40 mV
